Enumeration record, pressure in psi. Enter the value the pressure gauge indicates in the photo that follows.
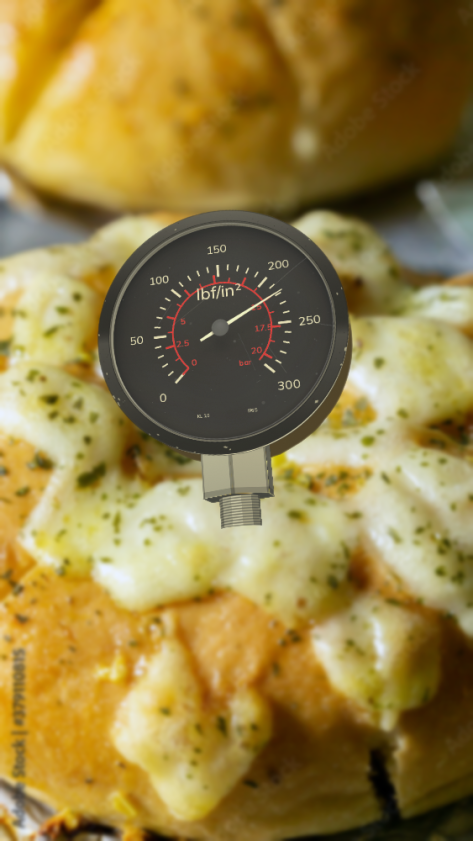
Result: 220 psi
